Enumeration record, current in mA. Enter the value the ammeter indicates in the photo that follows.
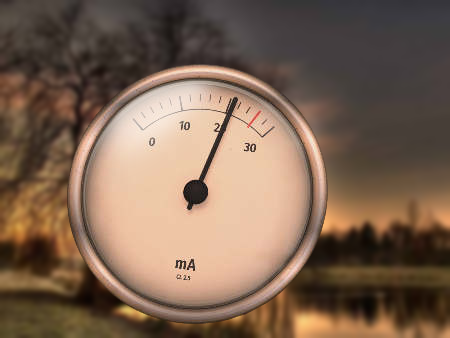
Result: 21 mA
